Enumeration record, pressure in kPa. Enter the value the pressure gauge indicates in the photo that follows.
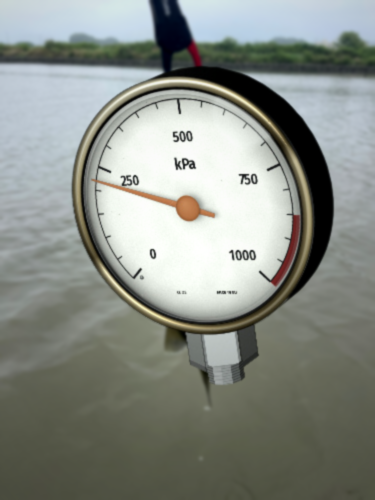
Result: 225 kPa
